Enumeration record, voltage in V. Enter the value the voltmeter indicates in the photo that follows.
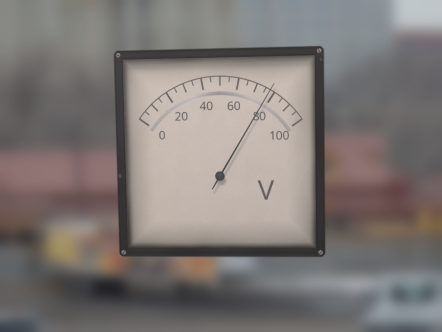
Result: 77.5 V
